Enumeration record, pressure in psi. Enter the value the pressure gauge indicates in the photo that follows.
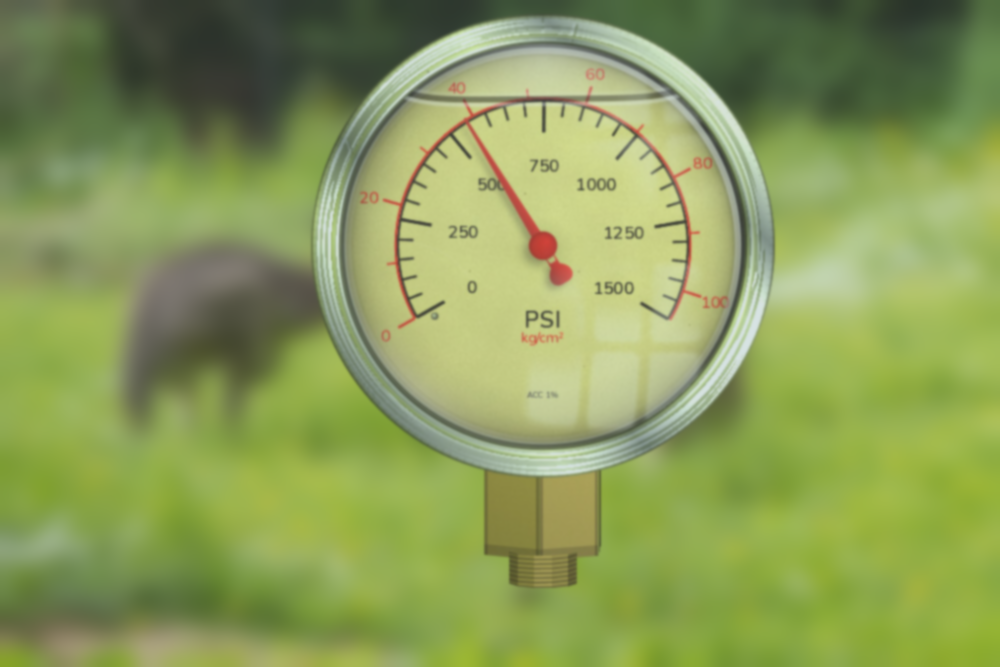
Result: 550 psi
